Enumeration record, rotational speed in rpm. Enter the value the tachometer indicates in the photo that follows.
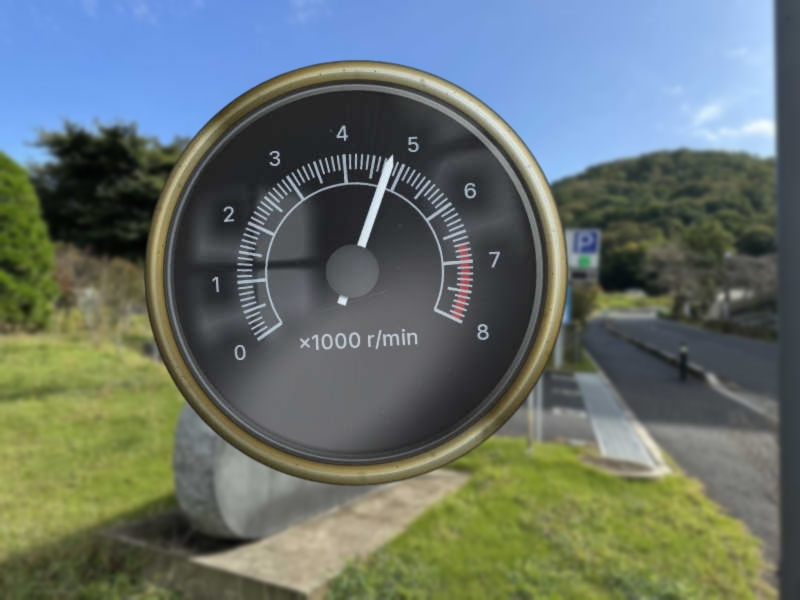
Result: 4800 rpm
